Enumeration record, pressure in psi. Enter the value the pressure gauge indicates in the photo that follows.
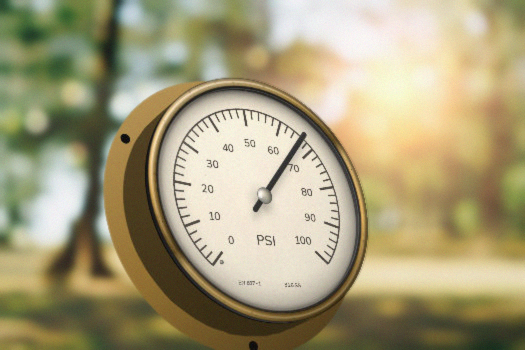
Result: 66 psi
